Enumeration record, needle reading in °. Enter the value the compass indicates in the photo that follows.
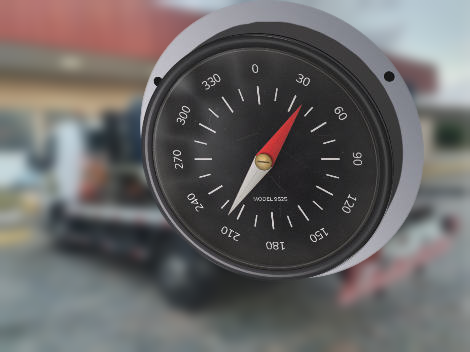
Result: 37.5 °
